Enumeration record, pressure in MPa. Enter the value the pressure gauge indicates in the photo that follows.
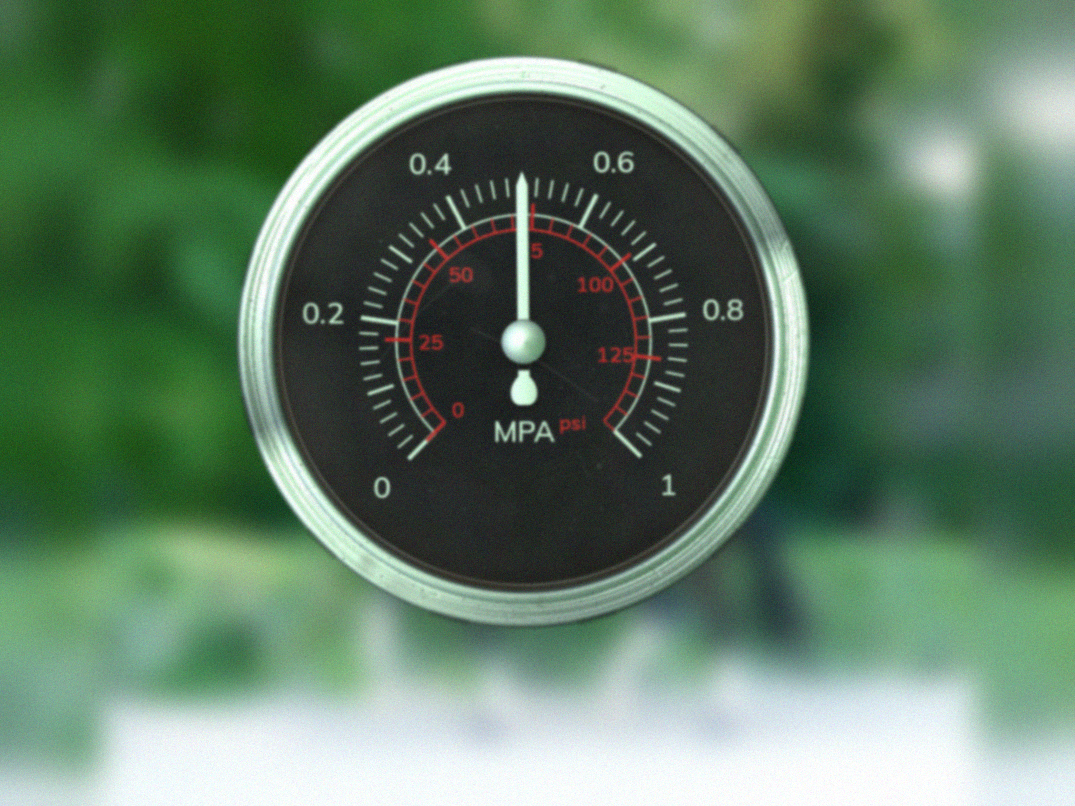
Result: 0.5 MPa
